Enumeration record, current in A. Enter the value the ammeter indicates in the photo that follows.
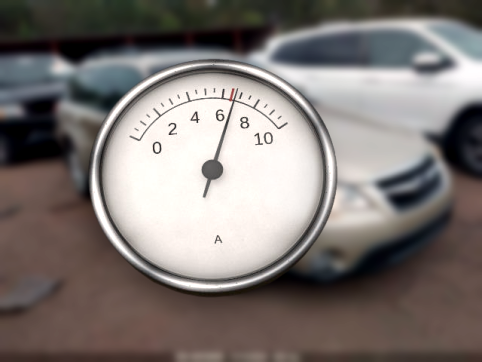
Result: 6.75 A
